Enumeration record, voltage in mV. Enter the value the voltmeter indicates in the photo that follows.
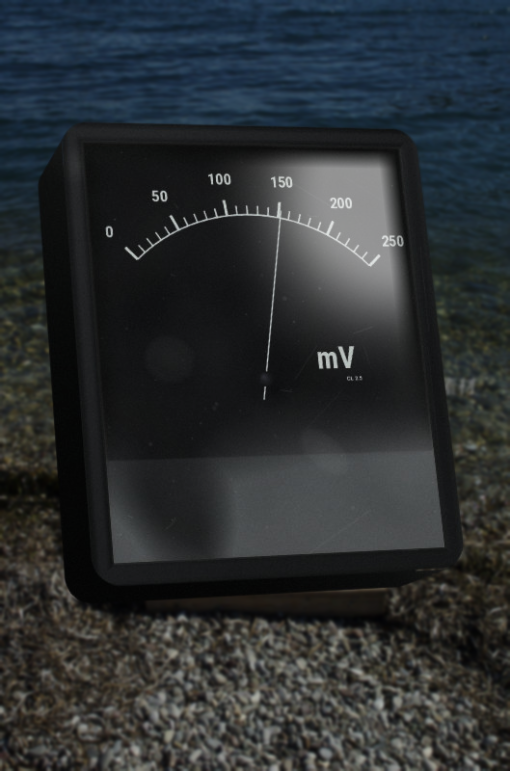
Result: 150 mV
